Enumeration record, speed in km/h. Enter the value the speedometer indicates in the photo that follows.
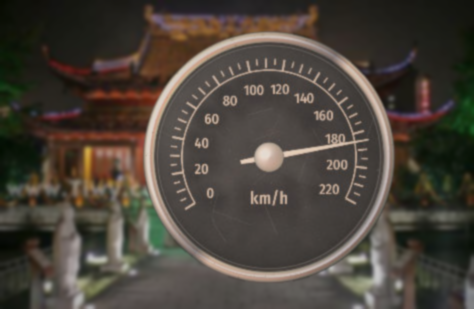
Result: 185 km/h
